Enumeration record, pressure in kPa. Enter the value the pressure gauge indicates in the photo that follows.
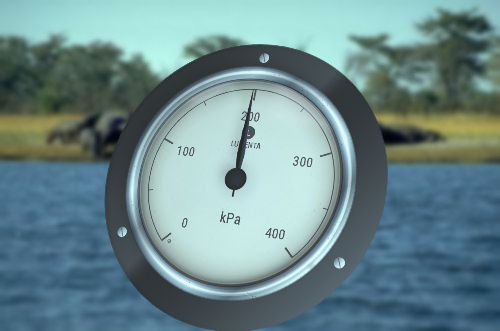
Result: 200 kPa
